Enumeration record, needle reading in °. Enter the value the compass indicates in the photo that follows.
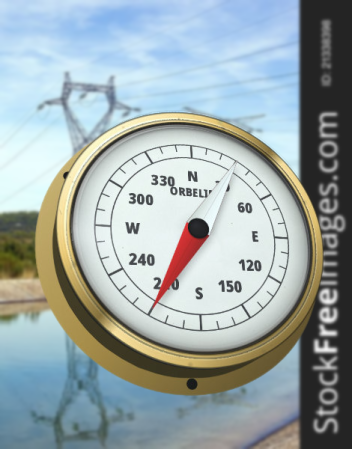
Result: 210 °
